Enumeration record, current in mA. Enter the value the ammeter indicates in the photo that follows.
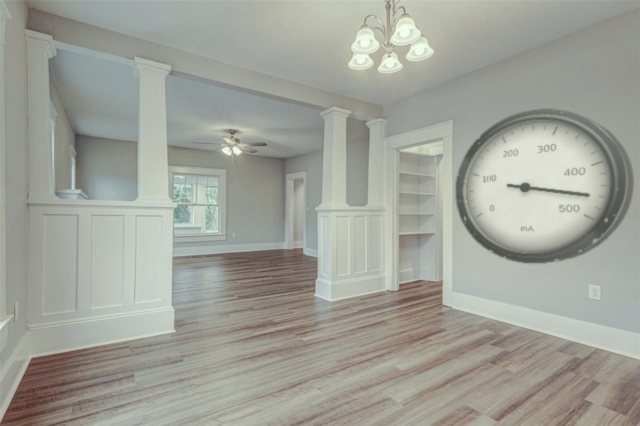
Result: 460 mA
